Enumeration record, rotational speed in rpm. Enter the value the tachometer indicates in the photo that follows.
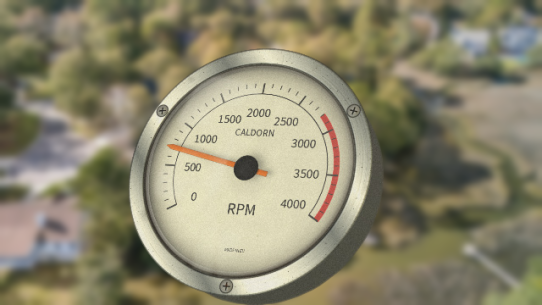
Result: 700 rpm
